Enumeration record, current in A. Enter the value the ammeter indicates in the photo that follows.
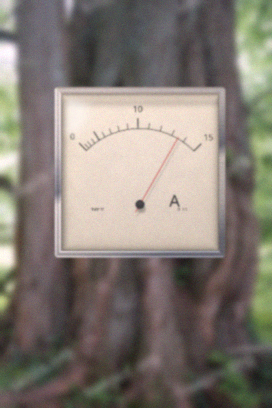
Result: 13.5 A
